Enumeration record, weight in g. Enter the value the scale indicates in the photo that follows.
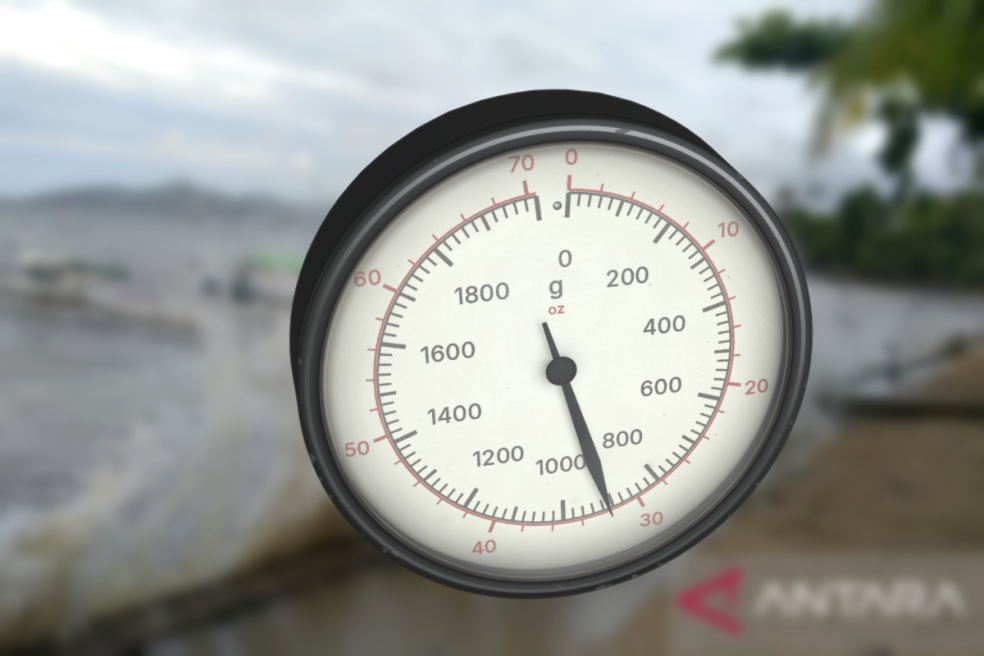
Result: 910 g
